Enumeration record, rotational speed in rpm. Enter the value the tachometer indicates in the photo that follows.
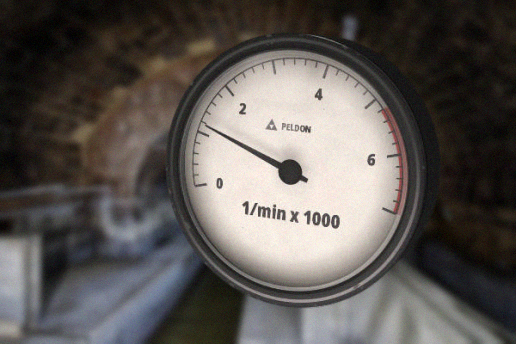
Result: 1200 rpm
